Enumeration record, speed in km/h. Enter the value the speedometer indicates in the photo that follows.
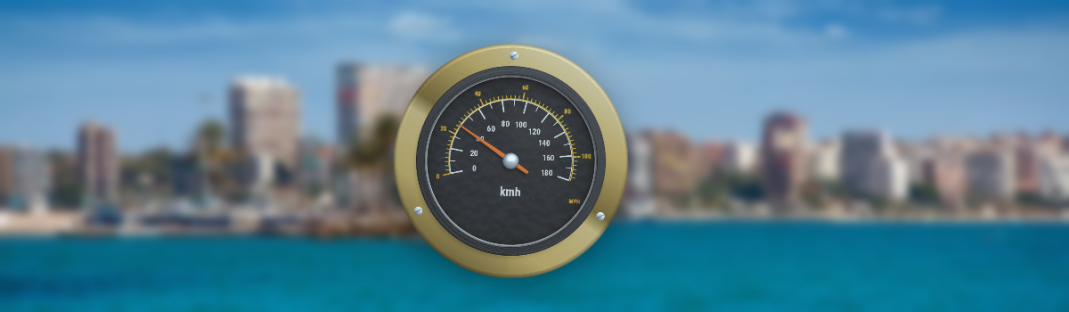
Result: 40 km/h
